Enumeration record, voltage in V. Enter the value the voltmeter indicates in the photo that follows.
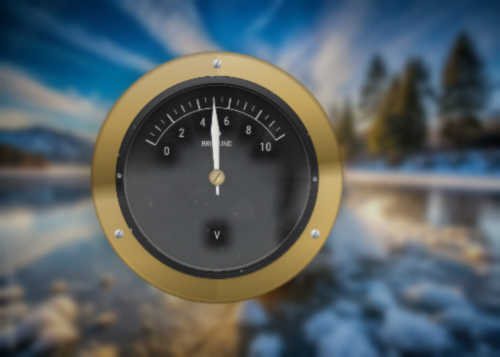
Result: 5 V
